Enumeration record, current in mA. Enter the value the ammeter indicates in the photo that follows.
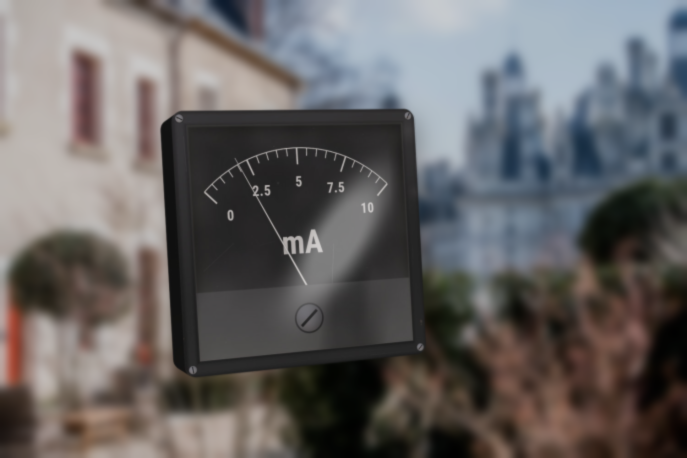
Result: 2 mA
